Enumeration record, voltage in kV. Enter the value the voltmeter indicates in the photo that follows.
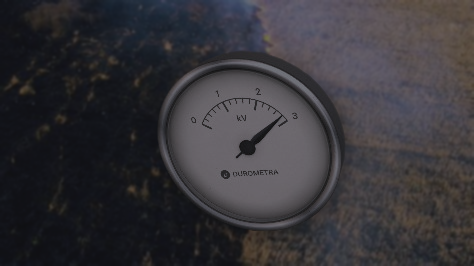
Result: 2.8 kV
